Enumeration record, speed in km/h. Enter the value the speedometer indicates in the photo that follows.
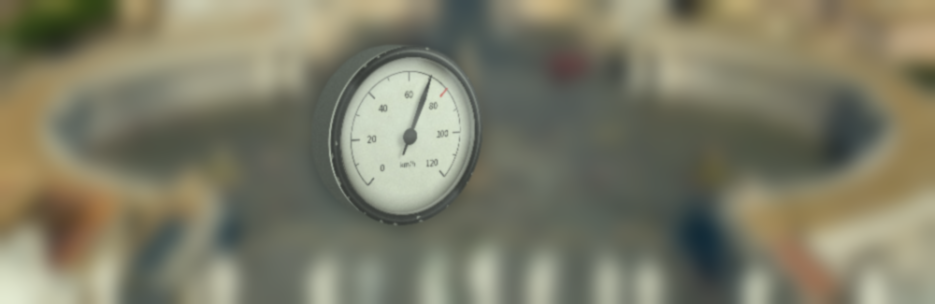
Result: 70 km/h
